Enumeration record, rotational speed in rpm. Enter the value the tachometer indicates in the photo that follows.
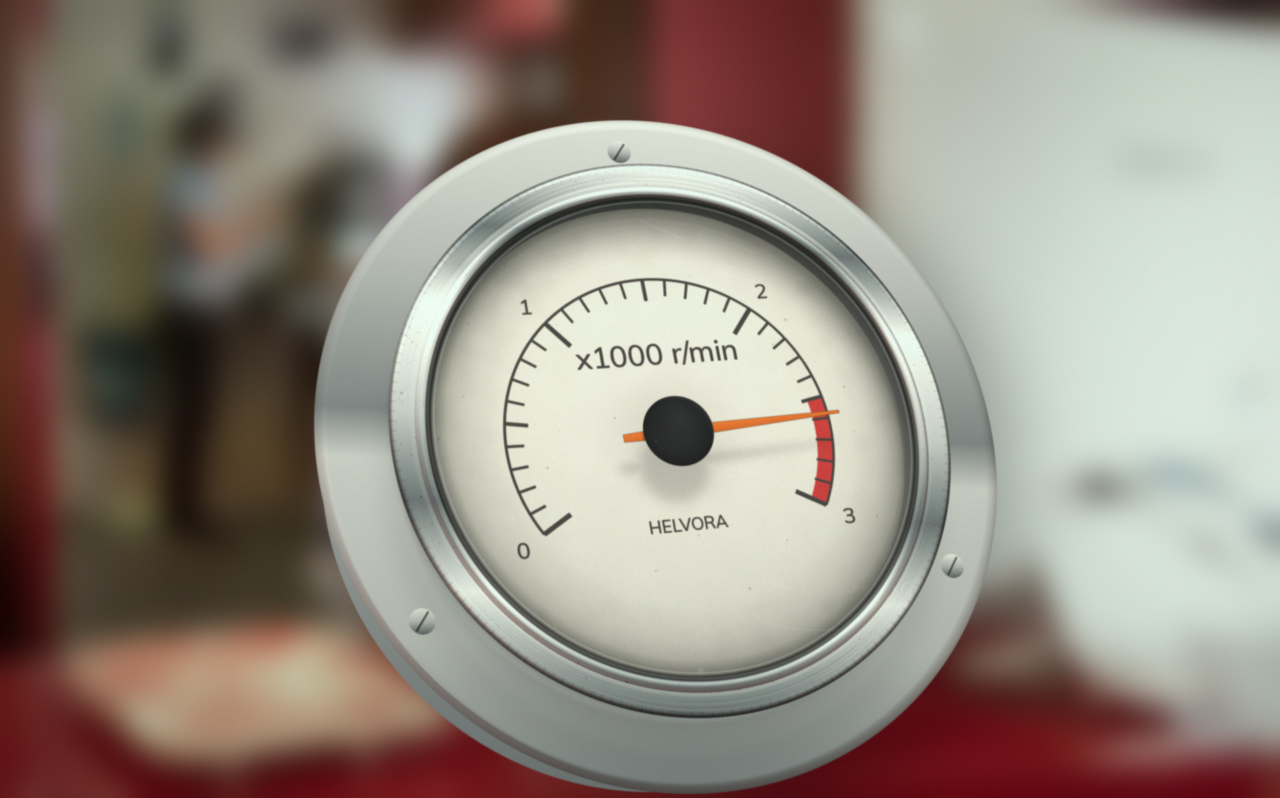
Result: 2600 rpm
